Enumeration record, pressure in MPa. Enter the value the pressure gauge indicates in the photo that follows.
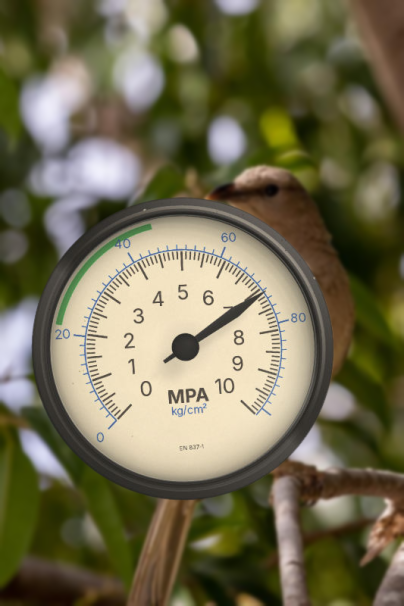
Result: 7.1 MPa
